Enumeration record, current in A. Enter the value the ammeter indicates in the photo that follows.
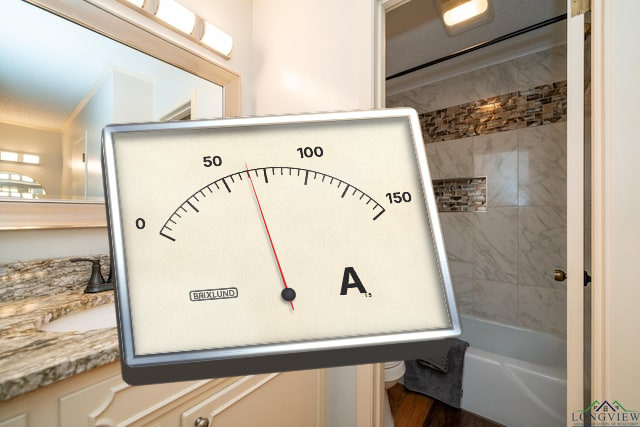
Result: 65 A
